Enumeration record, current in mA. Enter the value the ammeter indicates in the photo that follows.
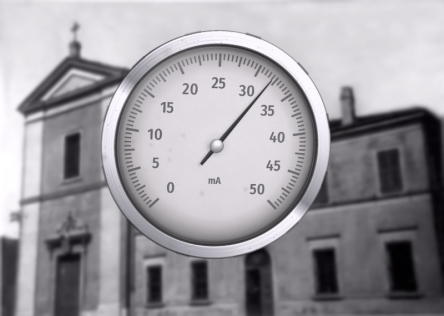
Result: 32 mA
